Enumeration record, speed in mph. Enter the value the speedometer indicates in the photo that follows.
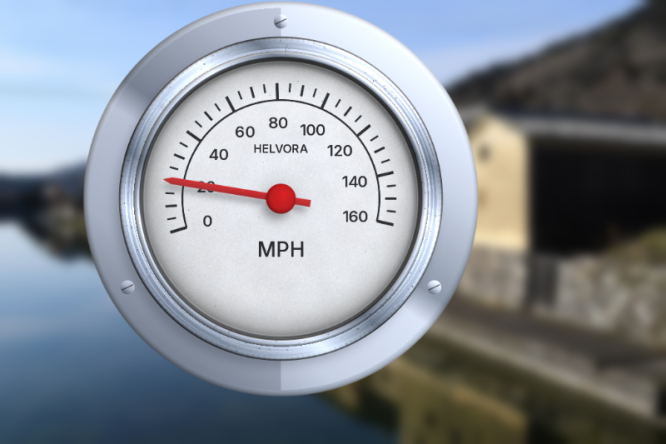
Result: 20 mph
